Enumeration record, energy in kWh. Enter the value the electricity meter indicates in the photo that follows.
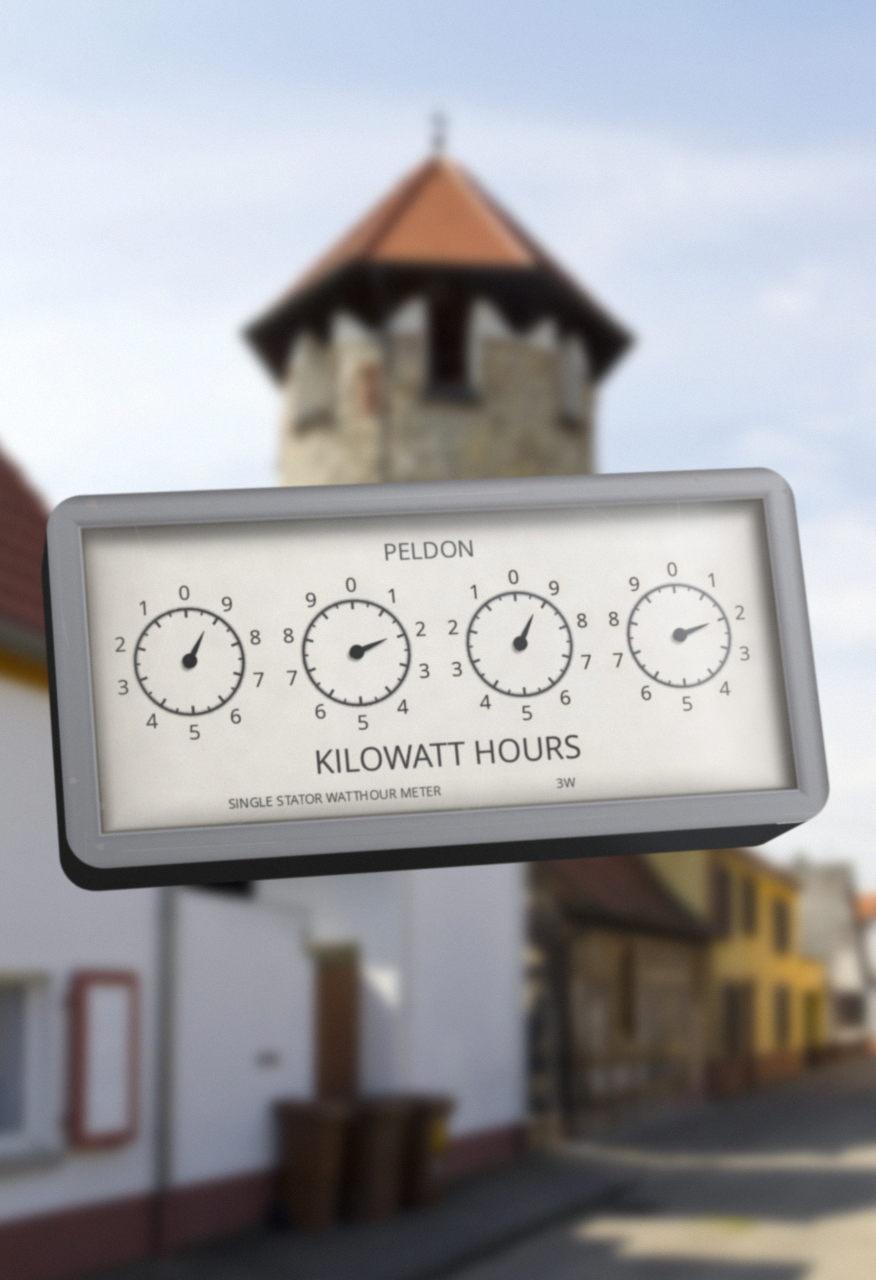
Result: 9192 kWh
